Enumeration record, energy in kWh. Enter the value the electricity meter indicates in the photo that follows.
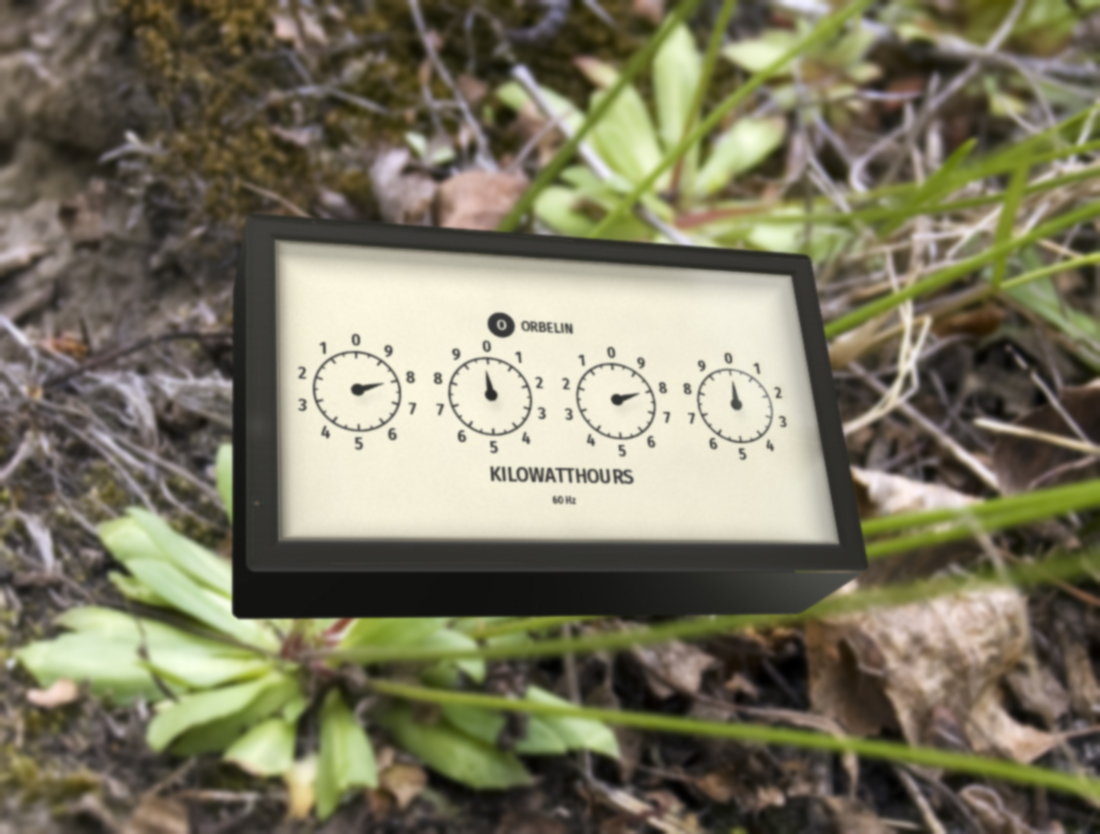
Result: 7980 kWh
